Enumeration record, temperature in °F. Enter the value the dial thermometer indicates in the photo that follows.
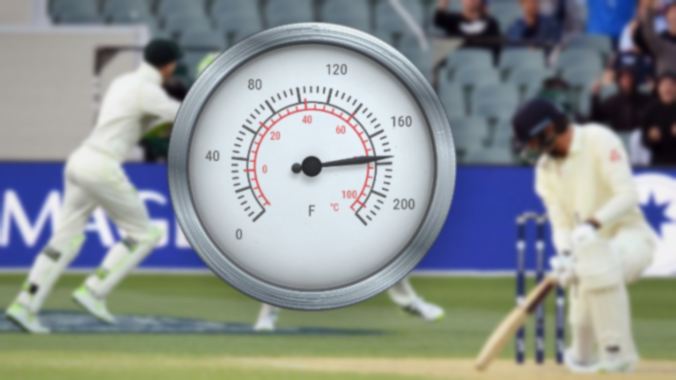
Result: 176 °F
